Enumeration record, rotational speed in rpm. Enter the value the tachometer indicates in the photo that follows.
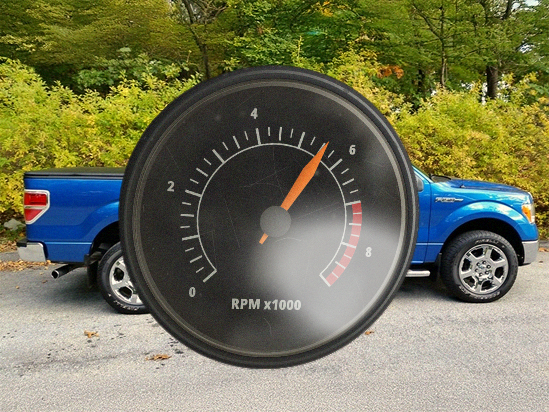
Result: 5500 rpm
